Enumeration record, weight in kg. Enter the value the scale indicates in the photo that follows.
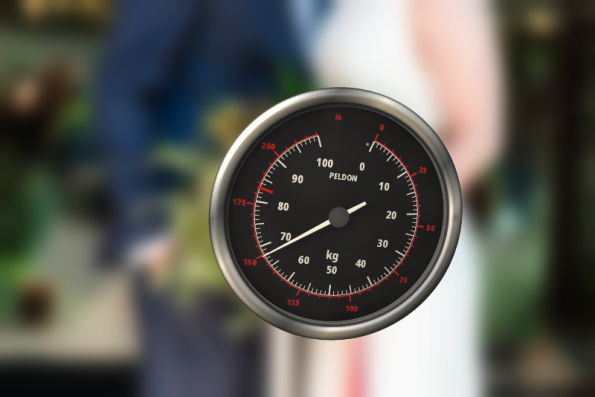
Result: 68 kg
